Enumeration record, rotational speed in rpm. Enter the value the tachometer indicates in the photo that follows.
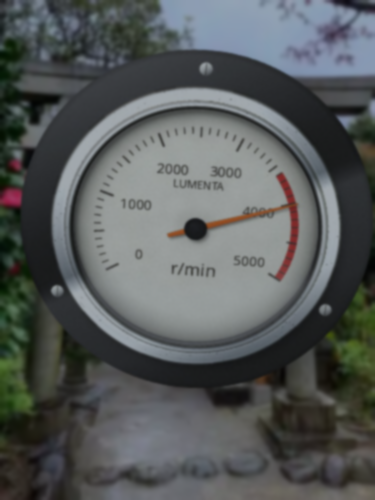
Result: 4000 rpm
